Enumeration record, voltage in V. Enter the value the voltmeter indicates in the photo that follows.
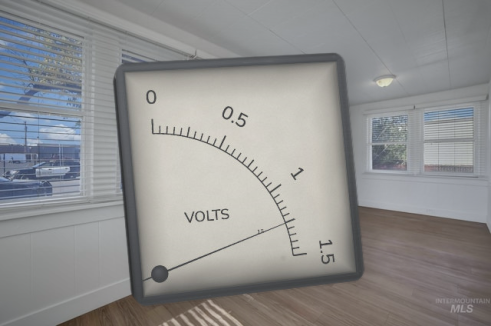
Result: 1.25 V
